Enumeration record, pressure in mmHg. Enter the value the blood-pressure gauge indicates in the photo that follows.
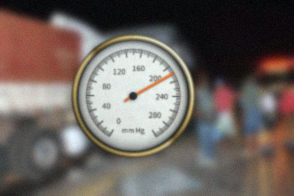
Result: 210 mmHg
